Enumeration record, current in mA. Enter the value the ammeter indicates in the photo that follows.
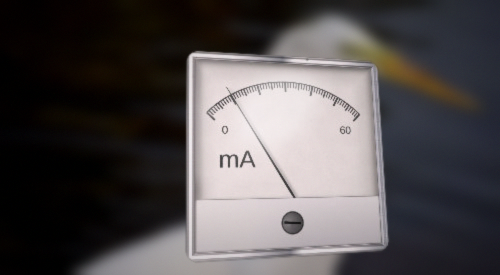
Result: 10 mA
